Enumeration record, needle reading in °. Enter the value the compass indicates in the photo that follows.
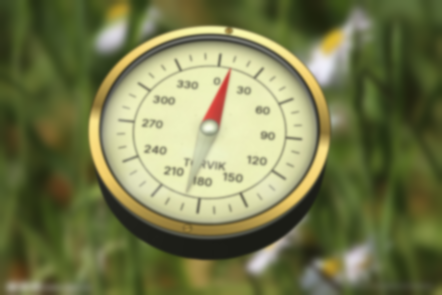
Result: 10 °
